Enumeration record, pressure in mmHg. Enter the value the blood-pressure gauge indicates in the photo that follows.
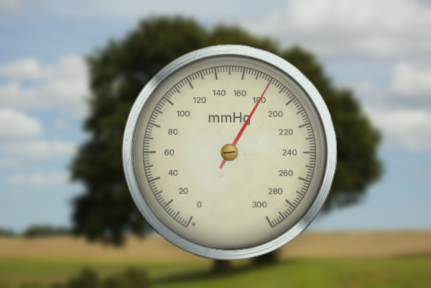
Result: 180 mmHg
